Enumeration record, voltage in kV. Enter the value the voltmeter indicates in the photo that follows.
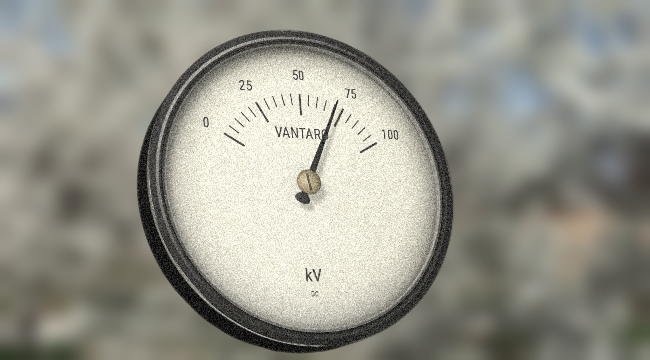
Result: 70 kV
